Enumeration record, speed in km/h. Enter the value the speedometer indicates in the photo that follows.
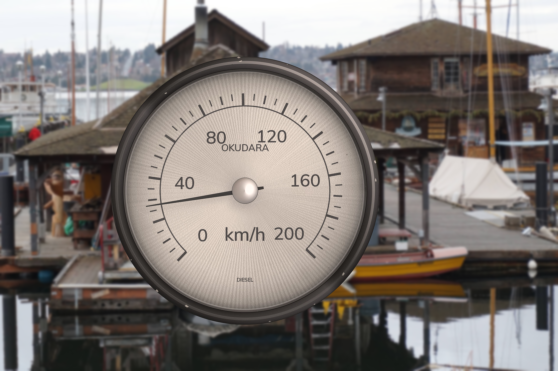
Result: 27.5 km/h
